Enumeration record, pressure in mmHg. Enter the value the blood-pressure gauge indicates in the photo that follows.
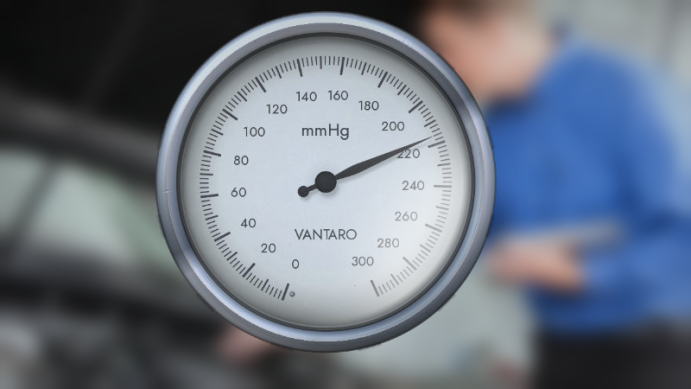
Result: 216 mmHg
